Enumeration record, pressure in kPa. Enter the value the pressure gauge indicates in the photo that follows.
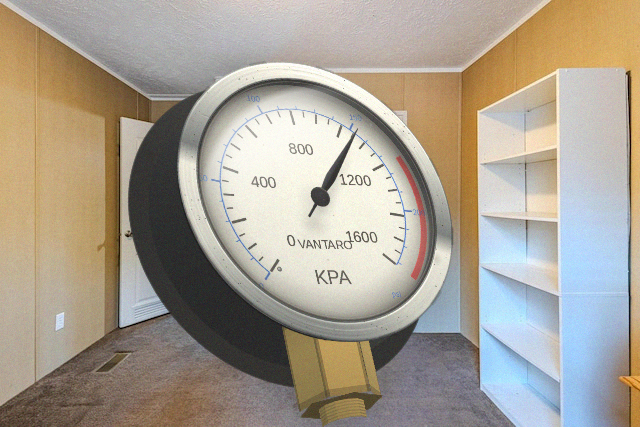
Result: 1050 kPa
